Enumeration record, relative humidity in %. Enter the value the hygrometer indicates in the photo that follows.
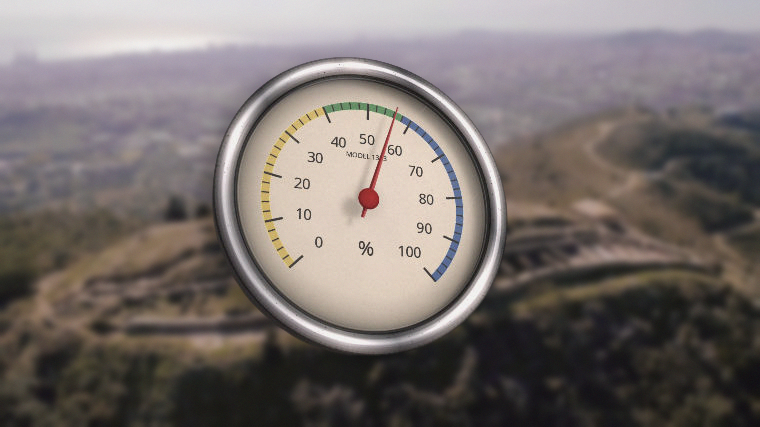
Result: 56 %
